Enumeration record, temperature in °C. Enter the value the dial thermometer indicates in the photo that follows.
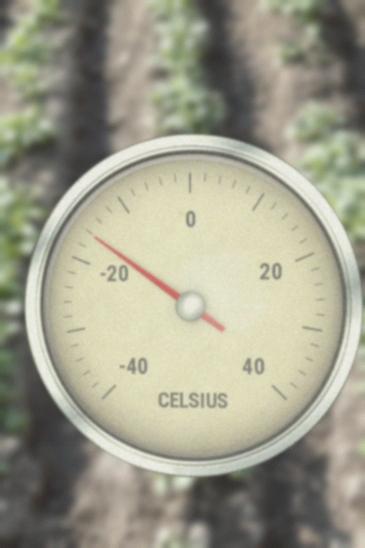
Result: -16 °C
